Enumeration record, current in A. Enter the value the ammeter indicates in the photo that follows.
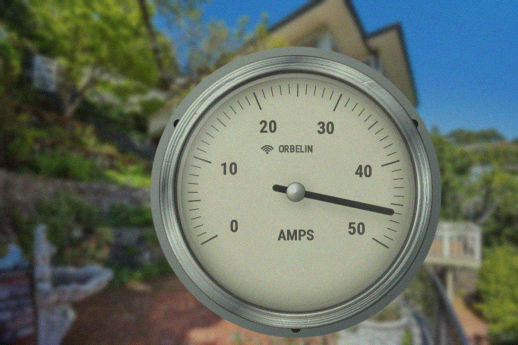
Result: 46 A
